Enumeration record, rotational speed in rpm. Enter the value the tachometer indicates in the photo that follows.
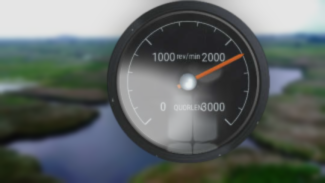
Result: 2200 rpm
